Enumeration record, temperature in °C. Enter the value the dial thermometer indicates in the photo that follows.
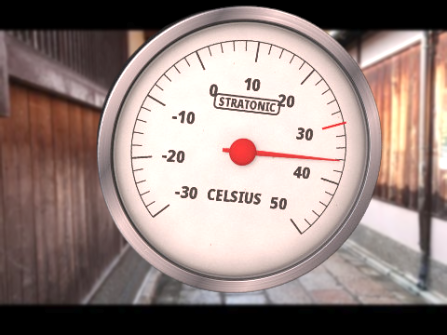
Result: 36 °C
